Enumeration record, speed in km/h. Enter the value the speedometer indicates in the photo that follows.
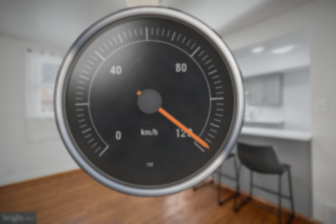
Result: 118 km/h
